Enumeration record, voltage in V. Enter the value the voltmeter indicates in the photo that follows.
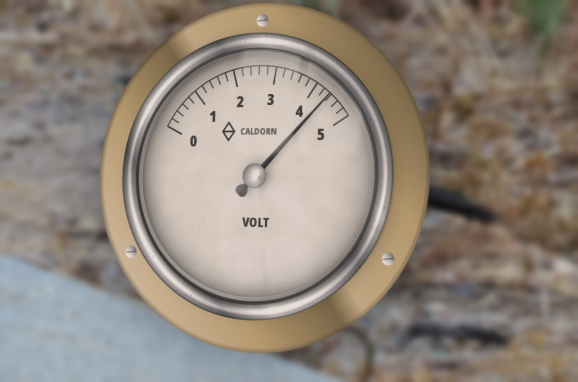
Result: 4.4 V
